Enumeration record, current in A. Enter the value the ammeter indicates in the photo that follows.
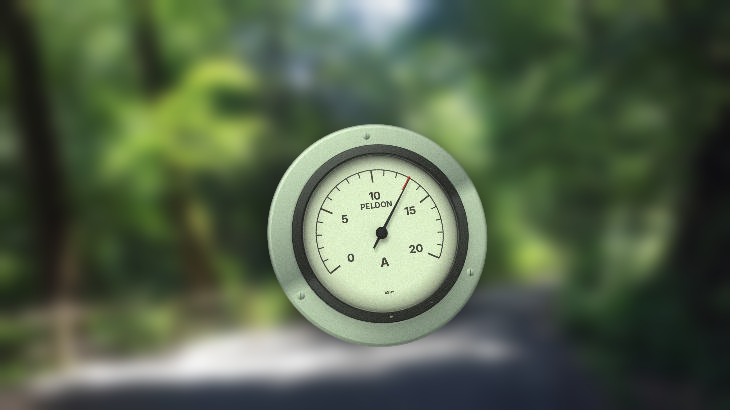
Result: 13 A
